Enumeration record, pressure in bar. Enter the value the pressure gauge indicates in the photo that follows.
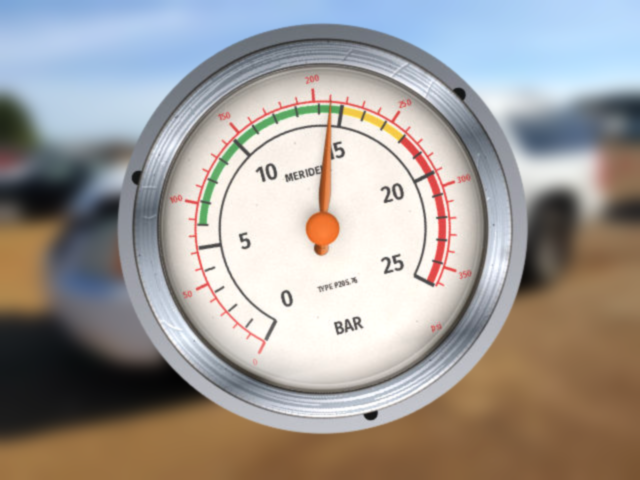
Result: 14.5 bar
